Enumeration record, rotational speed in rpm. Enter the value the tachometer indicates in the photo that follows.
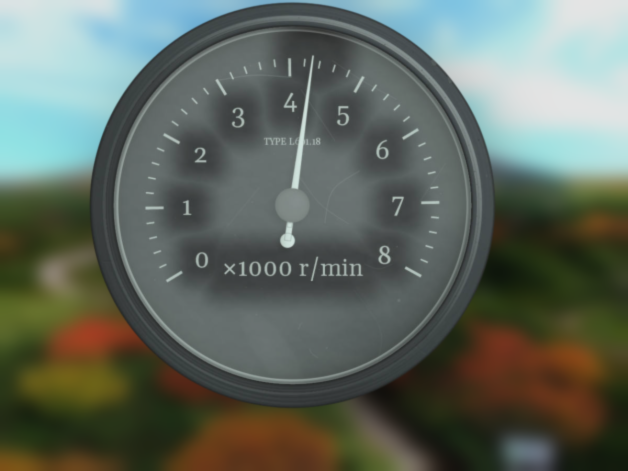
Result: 4300 rpm
